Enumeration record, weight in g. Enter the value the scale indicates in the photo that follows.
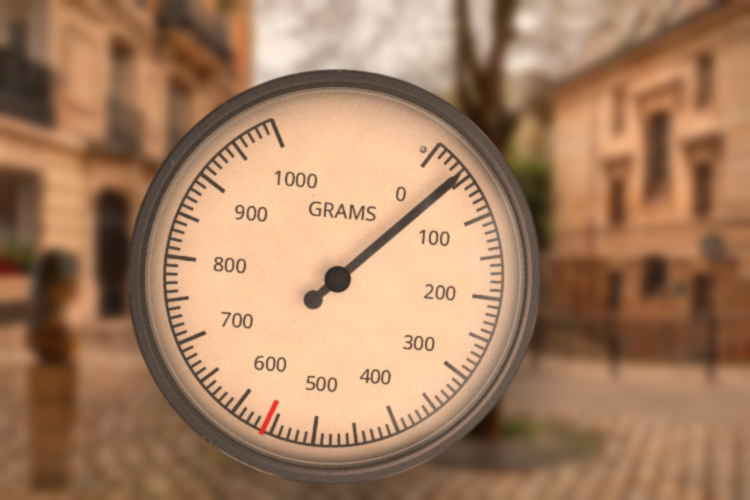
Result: 40 g
